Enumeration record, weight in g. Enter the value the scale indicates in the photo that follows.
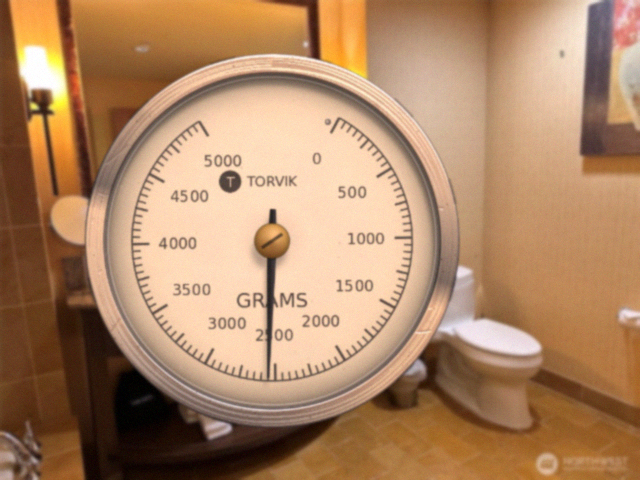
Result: 2550 g
